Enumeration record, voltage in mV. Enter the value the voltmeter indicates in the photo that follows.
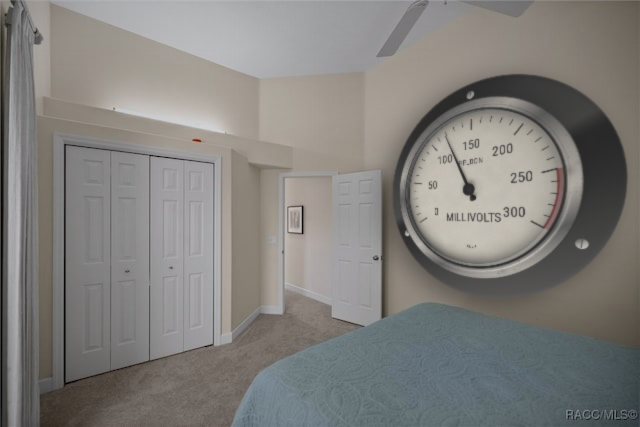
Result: 120 mV
